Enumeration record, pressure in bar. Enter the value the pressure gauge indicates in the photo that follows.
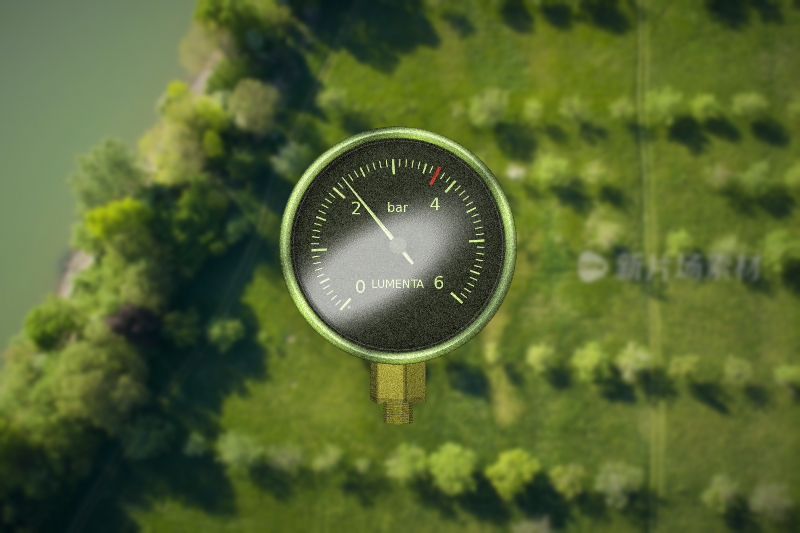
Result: 2.2 bar
